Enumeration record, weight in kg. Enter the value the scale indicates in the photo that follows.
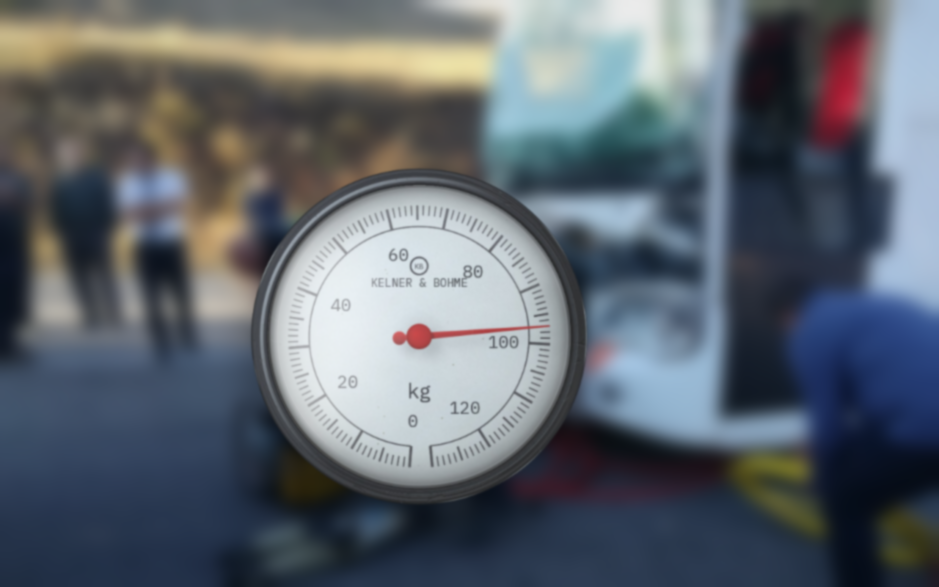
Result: 97 kg
